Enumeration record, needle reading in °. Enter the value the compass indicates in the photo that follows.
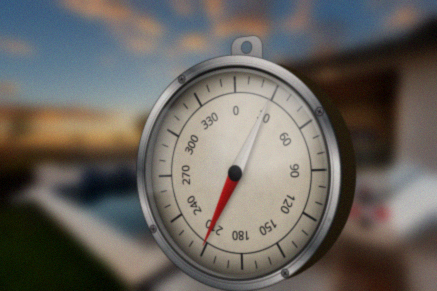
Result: 210 °
